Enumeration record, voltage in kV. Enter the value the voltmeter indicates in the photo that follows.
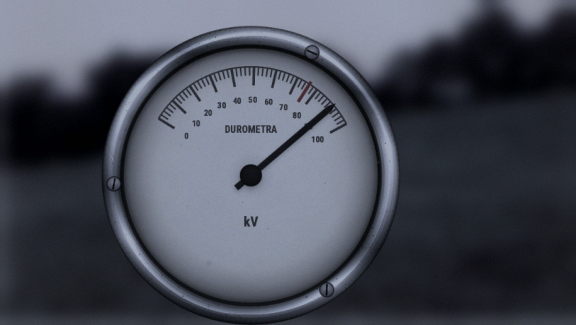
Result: 90 kV
